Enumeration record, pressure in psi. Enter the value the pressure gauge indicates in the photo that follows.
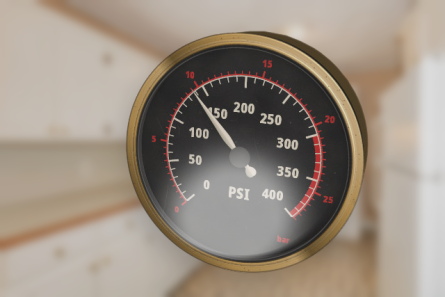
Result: 140 psi
